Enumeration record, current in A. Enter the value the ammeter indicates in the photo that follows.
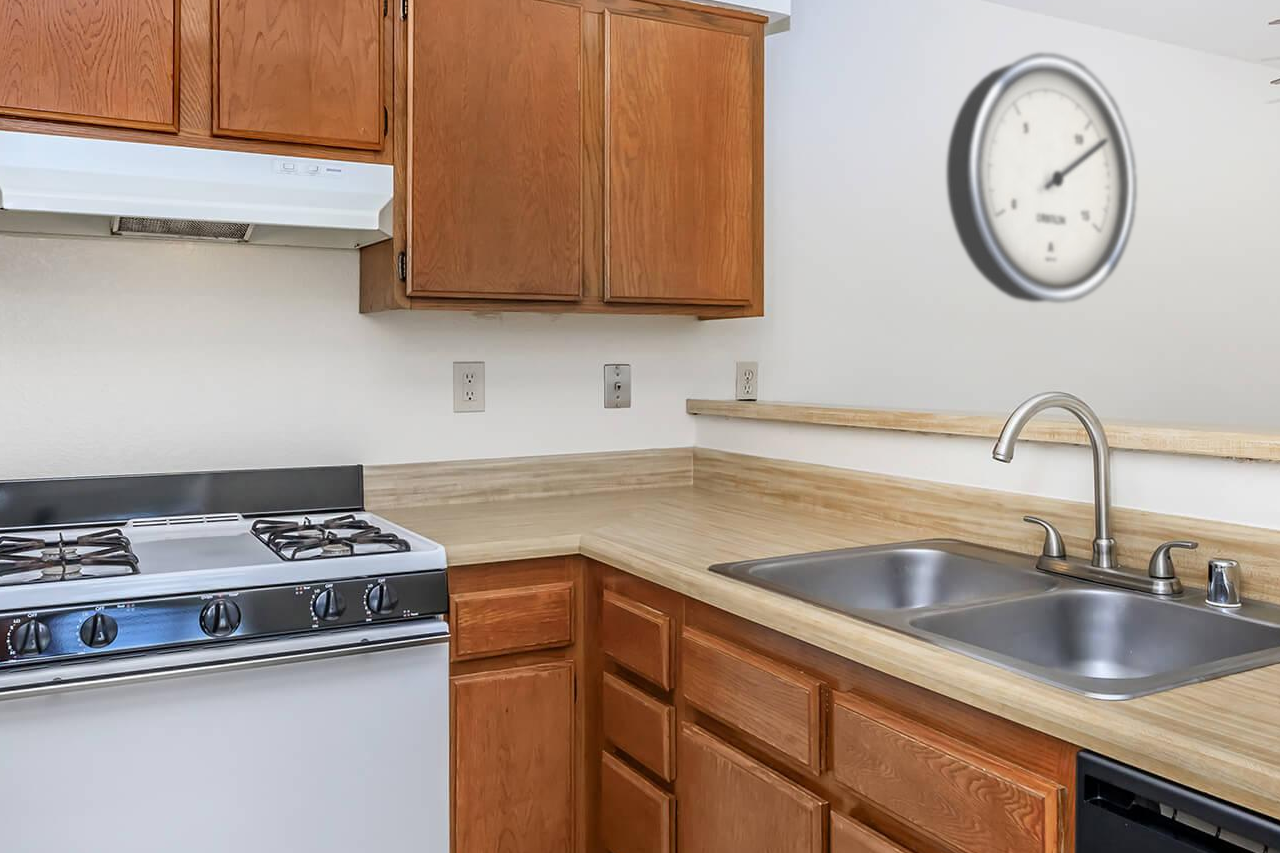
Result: 11 A
